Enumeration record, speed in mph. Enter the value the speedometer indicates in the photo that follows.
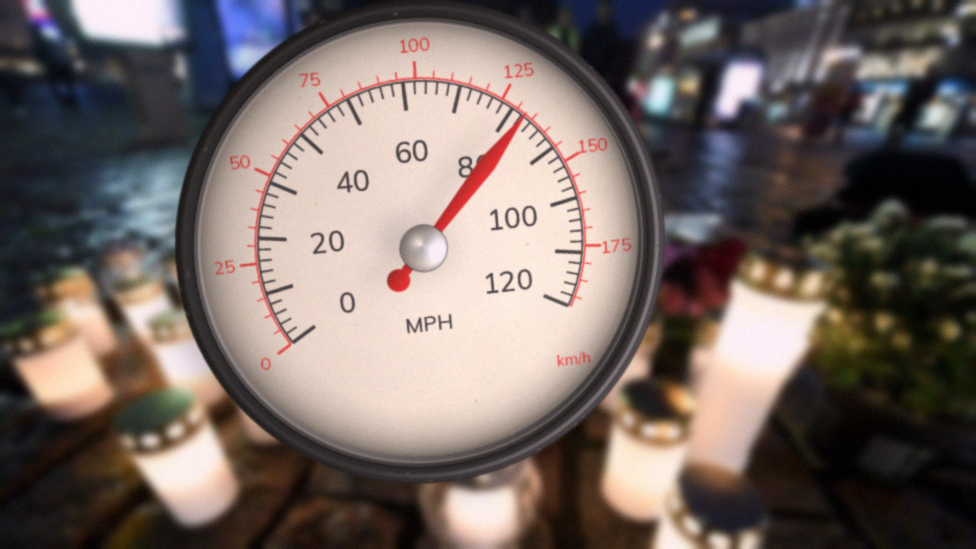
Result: 82 mph
